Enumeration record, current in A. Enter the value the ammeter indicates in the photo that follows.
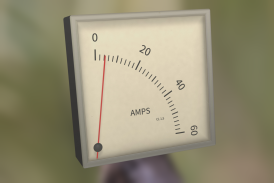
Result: 4 A
